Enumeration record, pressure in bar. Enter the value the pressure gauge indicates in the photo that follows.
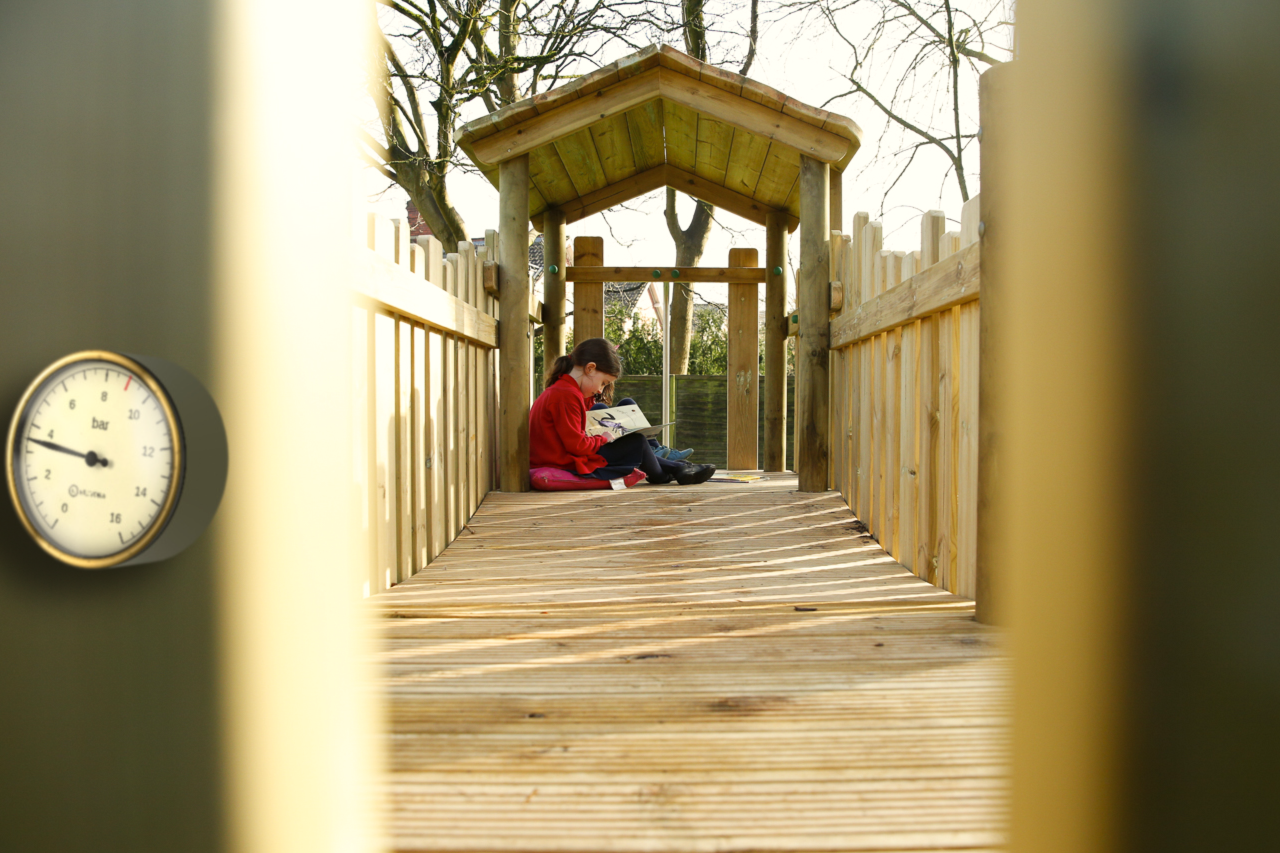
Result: 3.5 bar
